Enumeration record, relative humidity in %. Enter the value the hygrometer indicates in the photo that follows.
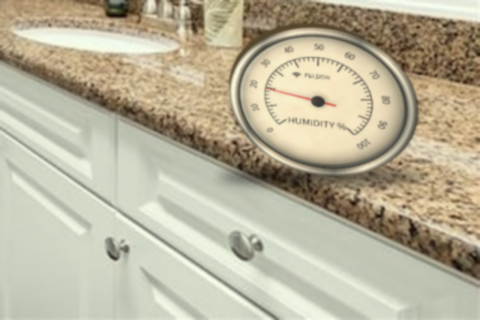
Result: 20 %
